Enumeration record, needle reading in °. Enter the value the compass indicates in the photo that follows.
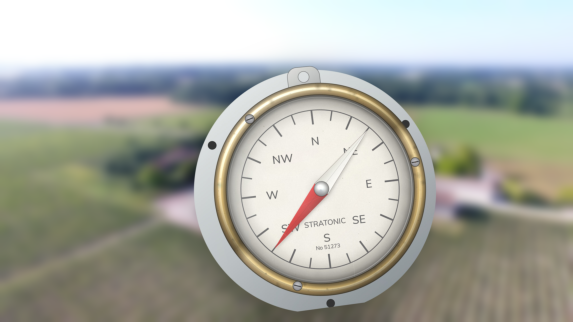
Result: 225 °
